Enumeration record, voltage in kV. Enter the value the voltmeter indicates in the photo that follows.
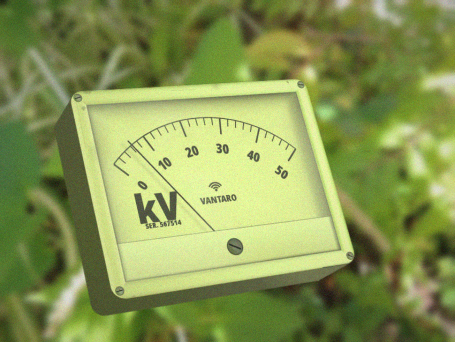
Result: 6 kV
